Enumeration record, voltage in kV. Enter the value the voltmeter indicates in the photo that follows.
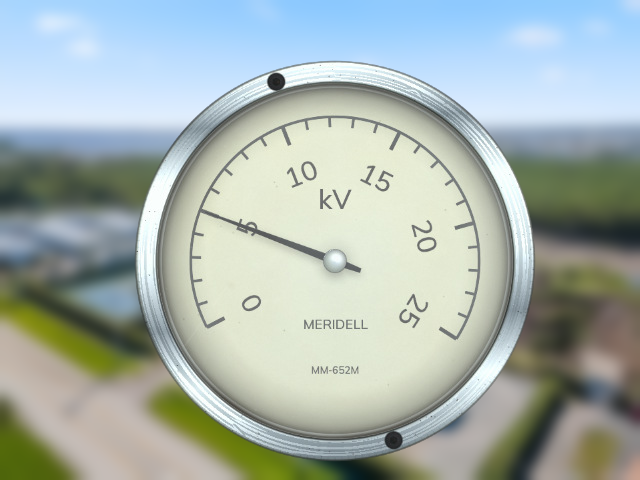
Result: 5 kV
